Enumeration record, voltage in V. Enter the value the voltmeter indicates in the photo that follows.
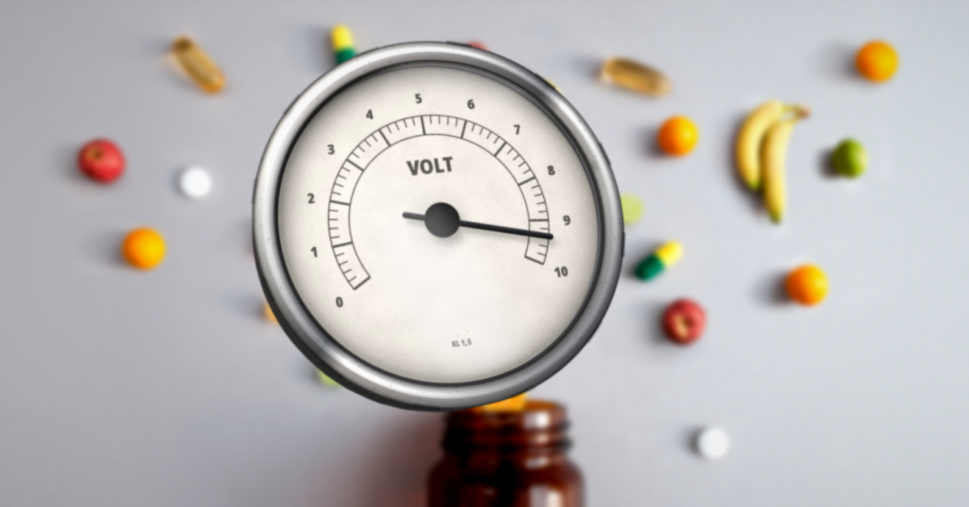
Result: 9.4 V
